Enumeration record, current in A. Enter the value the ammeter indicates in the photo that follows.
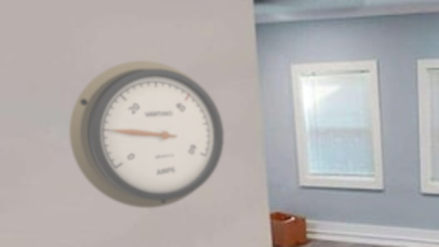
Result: 10 A
